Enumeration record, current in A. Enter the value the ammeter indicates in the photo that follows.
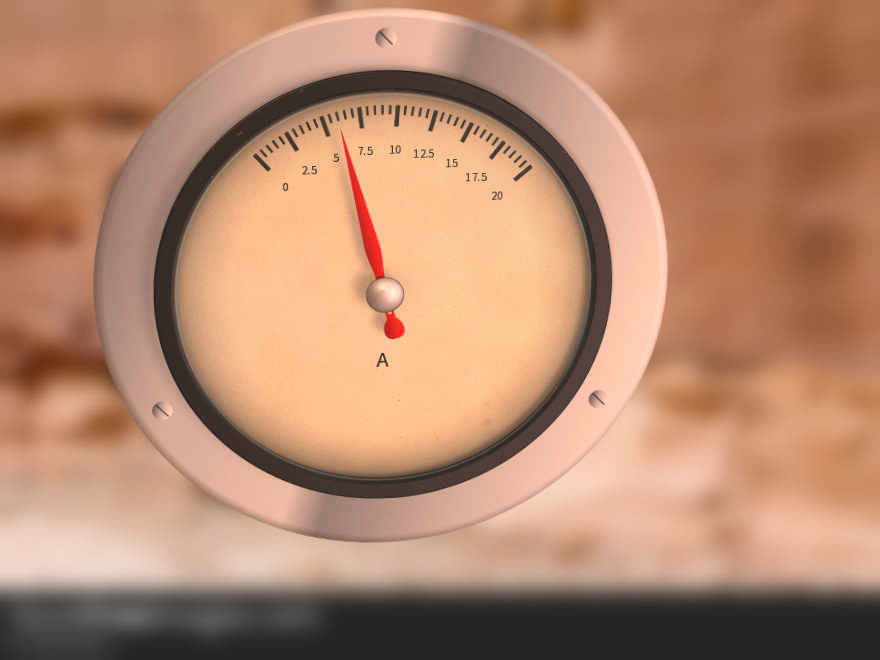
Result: 6 A
